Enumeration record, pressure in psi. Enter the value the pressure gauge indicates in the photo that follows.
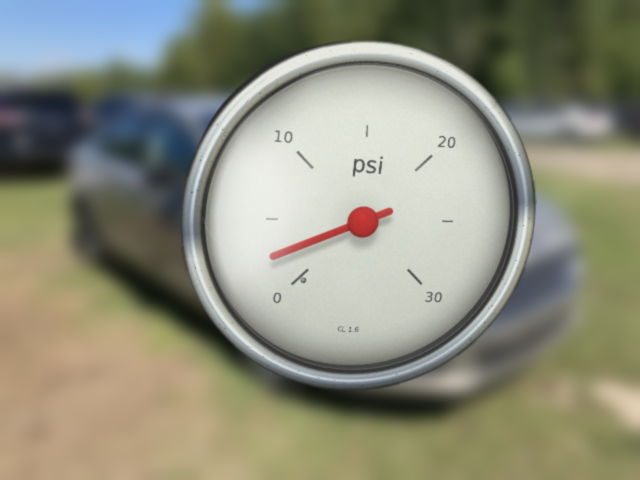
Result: 2.5 psi
